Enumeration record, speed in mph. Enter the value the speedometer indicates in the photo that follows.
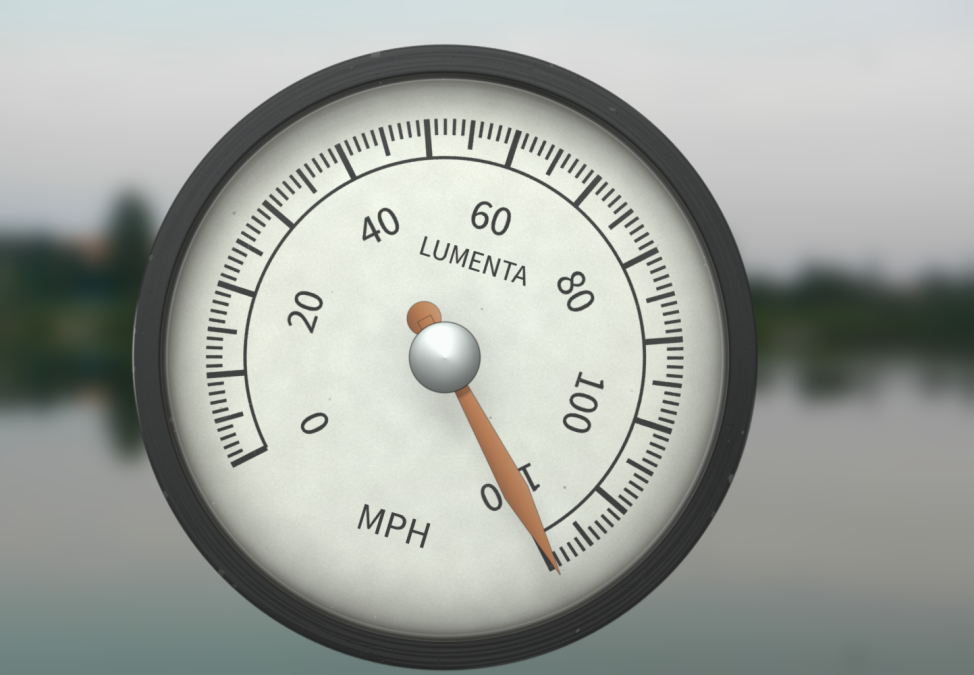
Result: 119.5 mph
